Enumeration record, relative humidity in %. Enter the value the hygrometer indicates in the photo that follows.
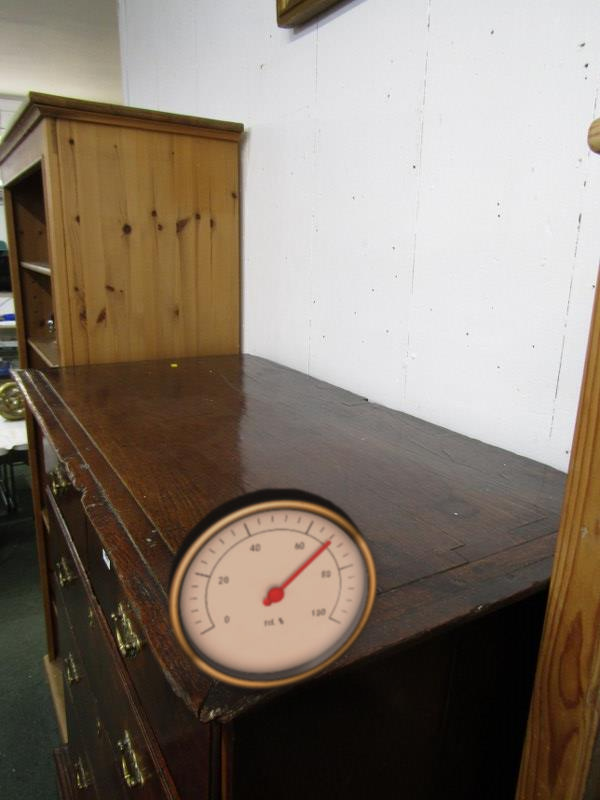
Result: 68 %
